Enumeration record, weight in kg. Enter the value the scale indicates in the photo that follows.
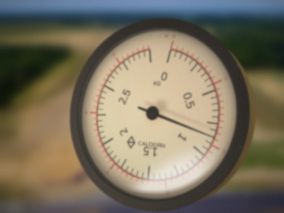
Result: 0.85 kg
